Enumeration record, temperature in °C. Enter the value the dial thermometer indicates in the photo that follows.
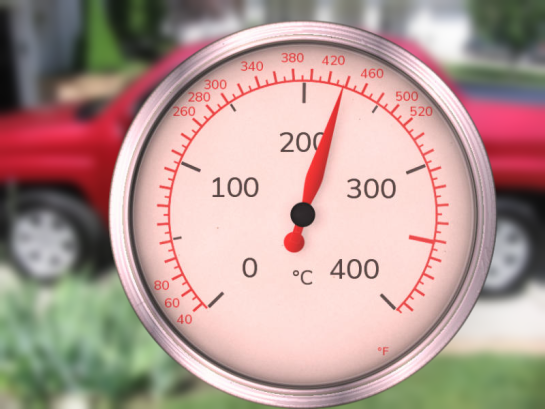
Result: 225 °C
